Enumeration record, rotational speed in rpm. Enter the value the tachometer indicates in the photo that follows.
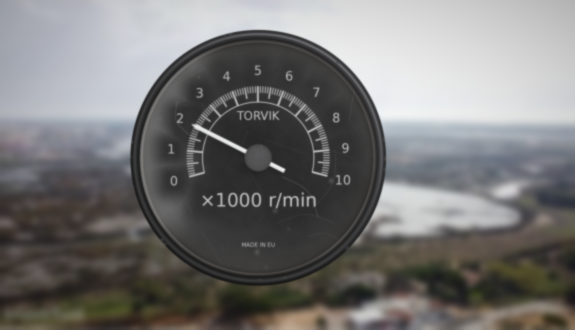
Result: 2000 rpm
